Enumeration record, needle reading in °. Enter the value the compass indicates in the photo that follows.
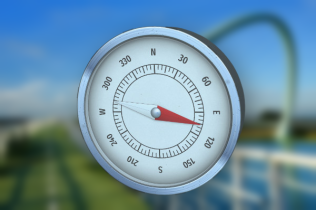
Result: 105 °
